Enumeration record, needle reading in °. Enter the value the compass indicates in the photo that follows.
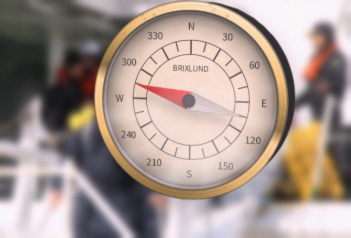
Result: 285 °
